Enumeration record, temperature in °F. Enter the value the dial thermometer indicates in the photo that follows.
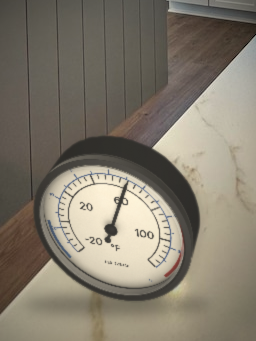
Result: 60 °F
